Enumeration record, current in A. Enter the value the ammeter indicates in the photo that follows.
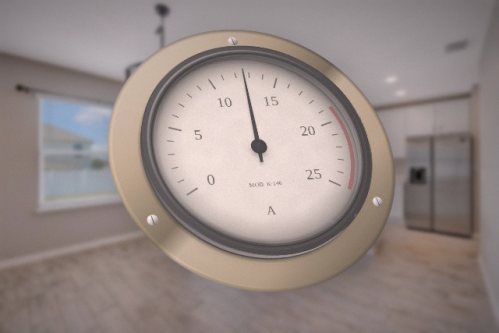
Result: 12.5 A
